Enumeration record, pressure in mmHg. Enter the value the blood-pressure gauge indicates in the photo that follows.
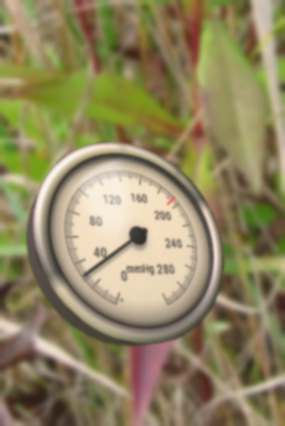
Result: 30 mmHg
